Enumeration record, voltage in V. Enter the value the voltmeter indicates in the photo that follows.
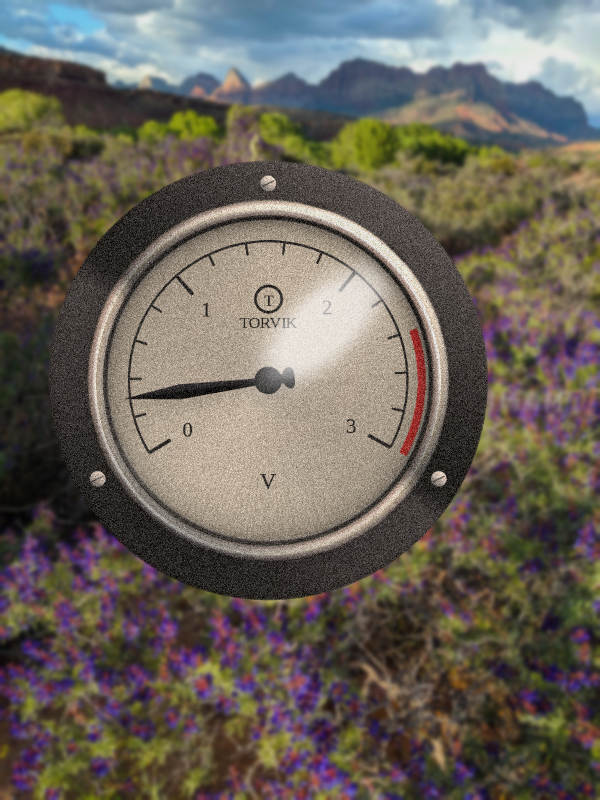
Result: 0.3 V
